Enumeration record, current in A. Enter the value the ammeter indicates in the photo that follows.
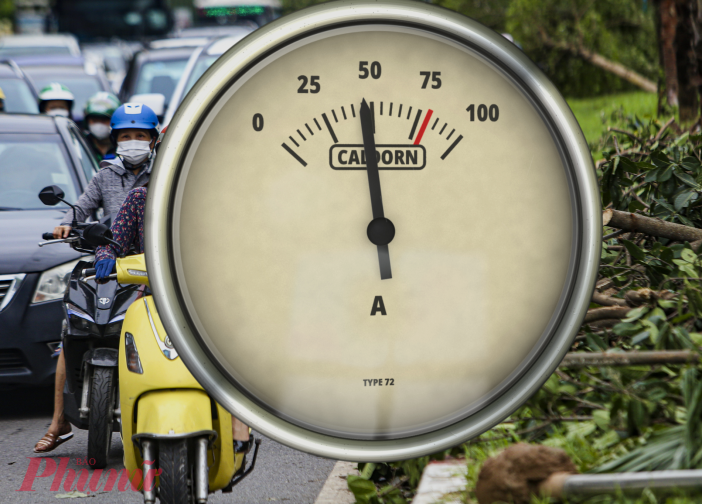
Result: 45 A
